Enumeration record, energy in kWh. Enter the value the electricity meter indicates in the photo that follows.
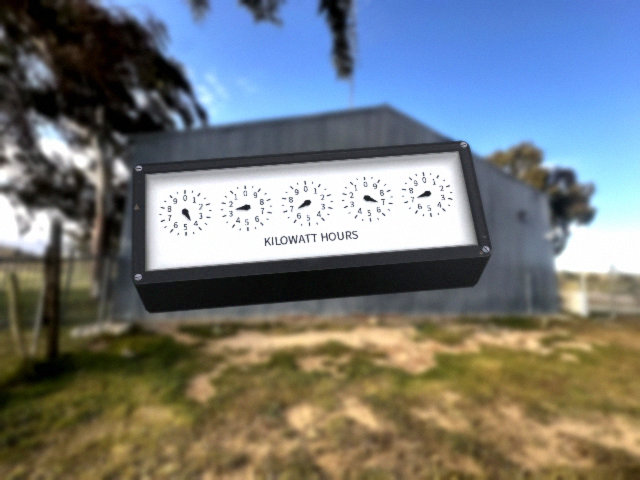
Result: 42667 kWh
